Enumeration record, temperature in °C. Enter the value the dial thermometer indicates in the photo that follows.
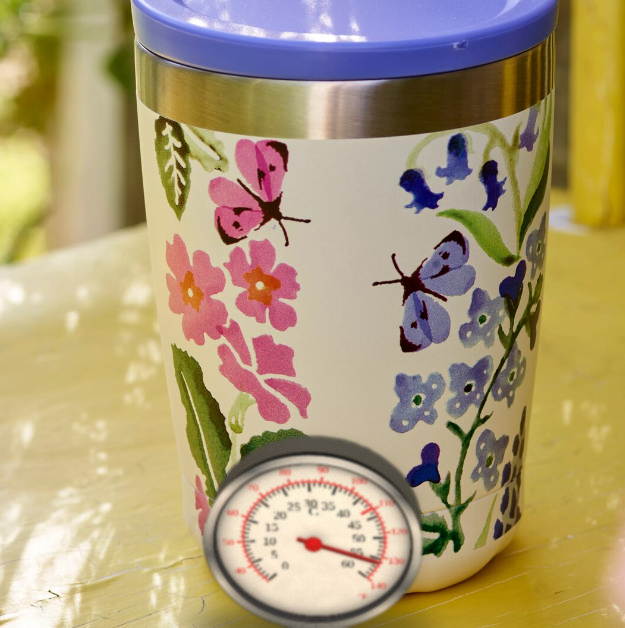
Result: 55 °C
